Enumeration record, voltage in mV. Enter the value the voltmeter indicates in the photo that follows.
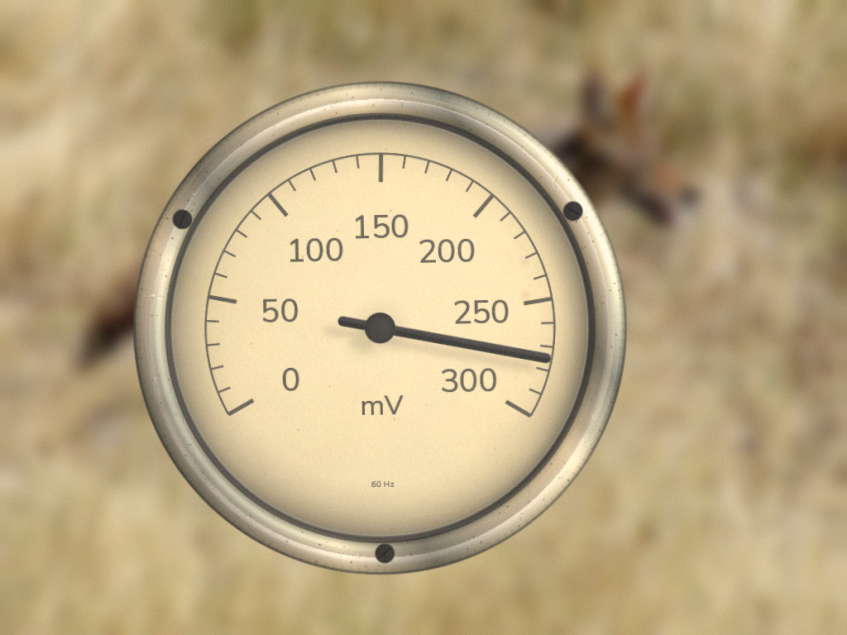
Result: 275 mV
